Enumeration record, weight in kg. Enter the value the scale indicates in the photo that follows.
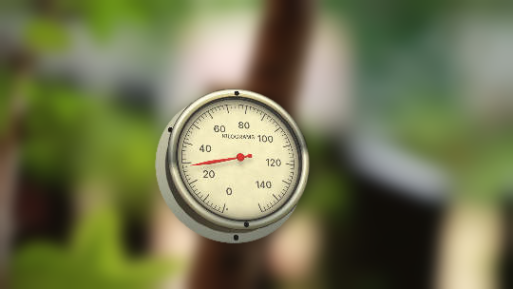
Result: 28 kg
